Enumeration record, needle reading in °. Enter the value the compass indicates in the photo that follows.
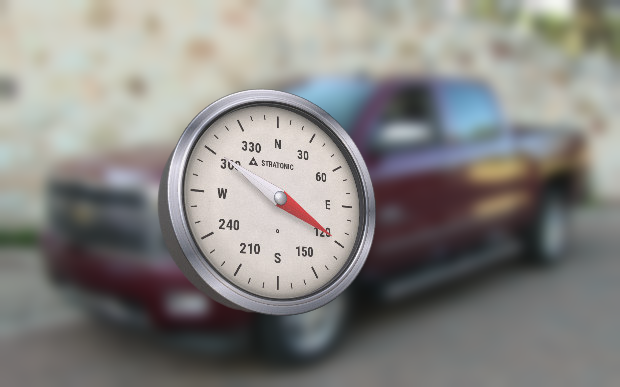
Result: 120 °
